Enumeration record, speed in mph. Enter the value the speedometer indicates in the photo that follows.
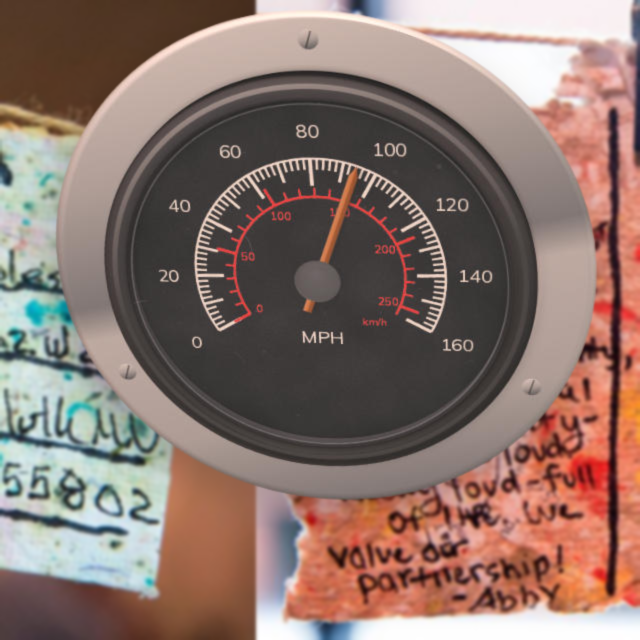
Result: 94 mph
